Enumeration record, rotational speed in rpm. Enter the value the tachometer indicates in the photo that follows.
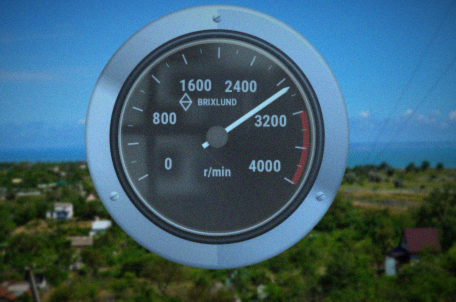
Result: 2900 rpm
